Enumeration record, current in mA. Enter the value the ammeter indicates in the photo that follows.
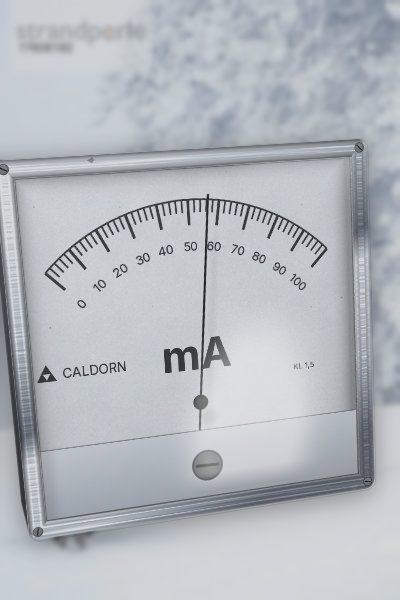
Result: 56 mA
